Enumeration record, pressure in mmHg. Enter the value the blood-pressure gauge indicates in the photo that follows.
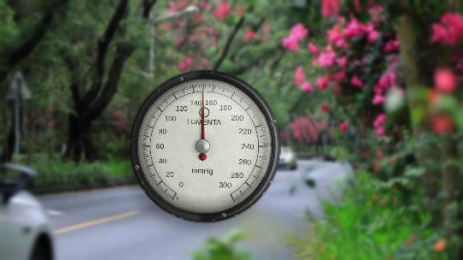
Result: 150 mmHg
